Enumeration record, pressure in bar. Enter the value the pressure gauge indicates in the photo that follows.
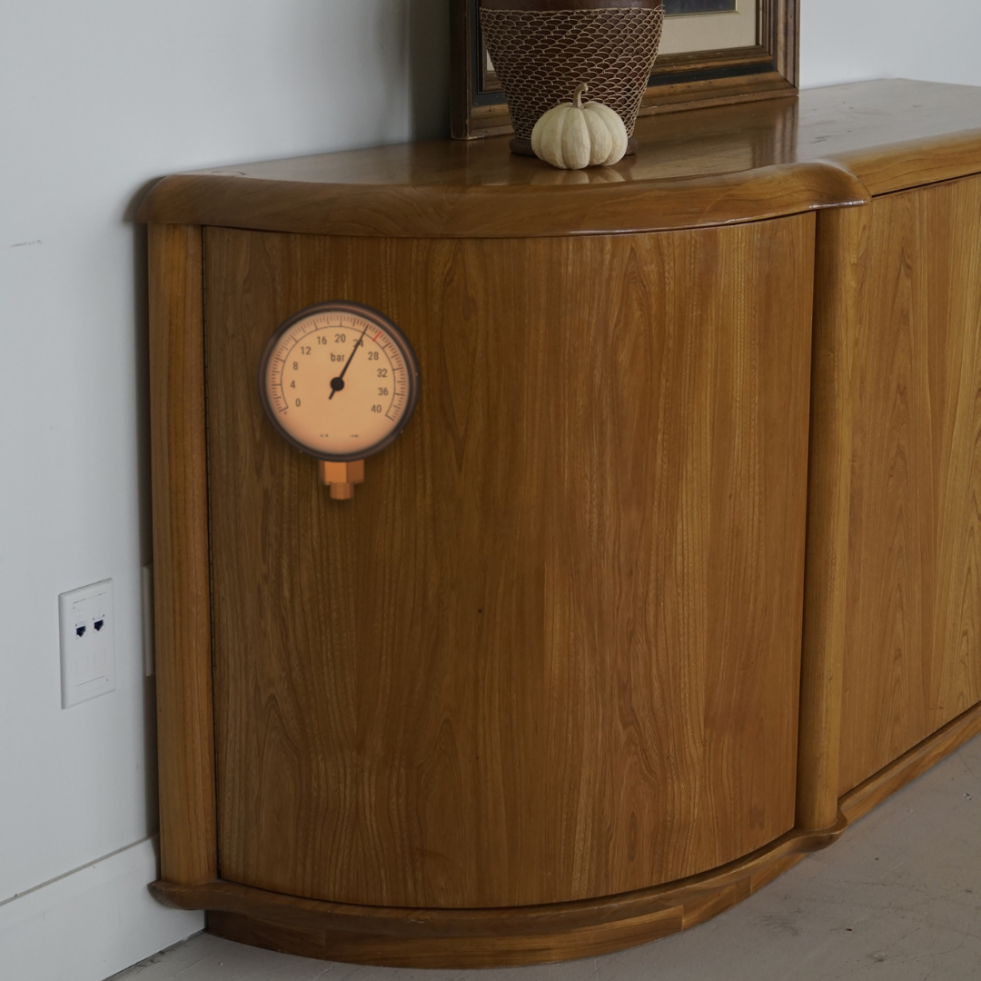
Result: 24 bar
